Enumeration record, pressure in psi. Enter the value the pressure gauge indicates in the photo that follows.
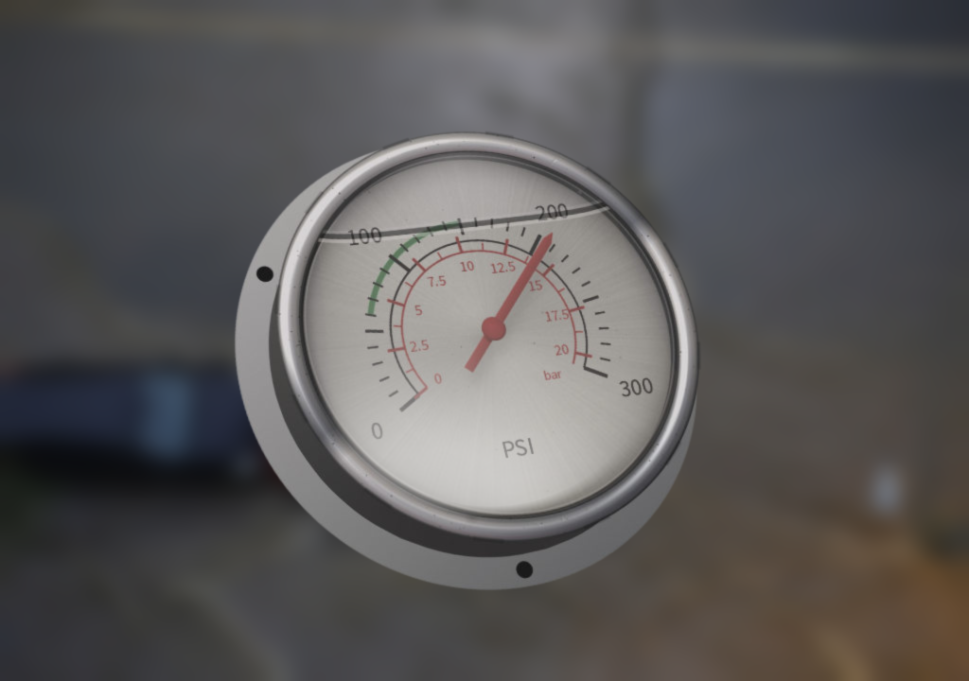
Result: 205 psi
